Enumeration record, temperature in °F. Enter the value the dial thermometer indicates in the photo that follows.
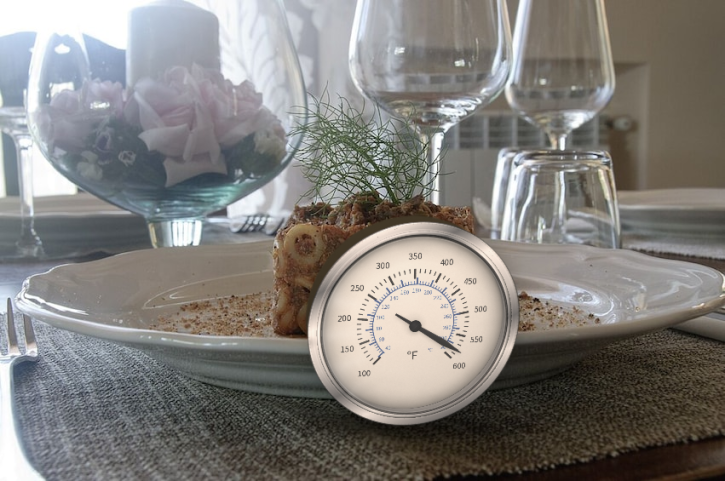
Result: 580 °F
